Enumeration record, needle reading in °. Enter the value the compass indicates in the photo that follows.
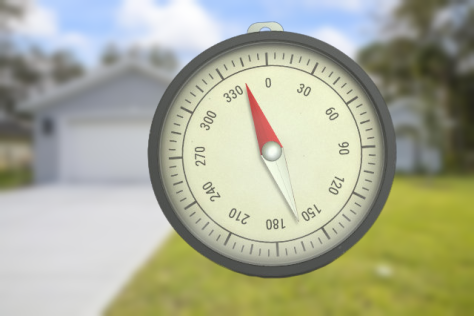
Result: 342.5 °
